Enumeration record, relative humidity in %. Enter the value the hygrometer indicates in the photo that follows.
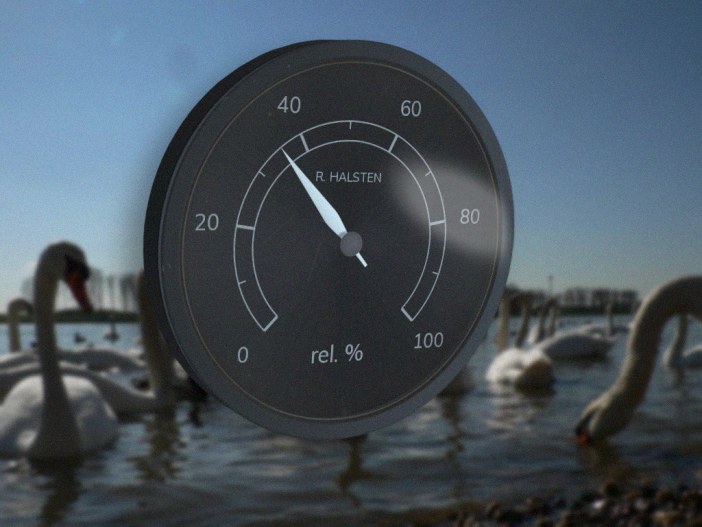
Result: 35 %
